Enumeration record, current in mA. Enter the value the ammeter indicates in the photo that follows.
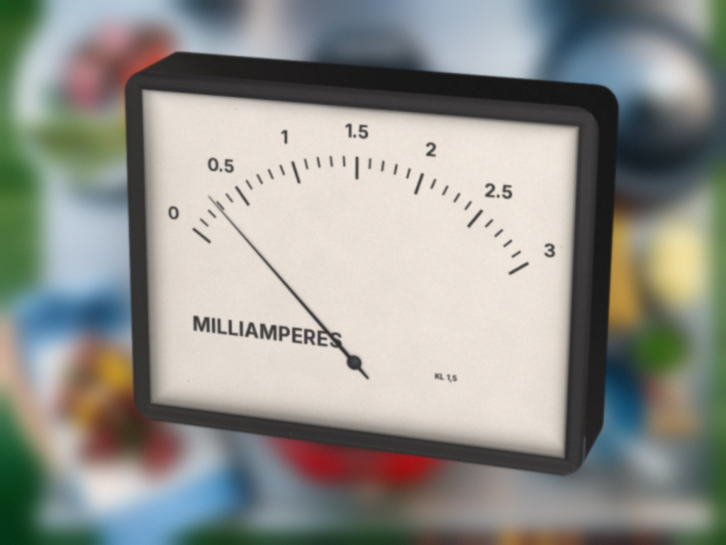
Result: 0.3 mA
